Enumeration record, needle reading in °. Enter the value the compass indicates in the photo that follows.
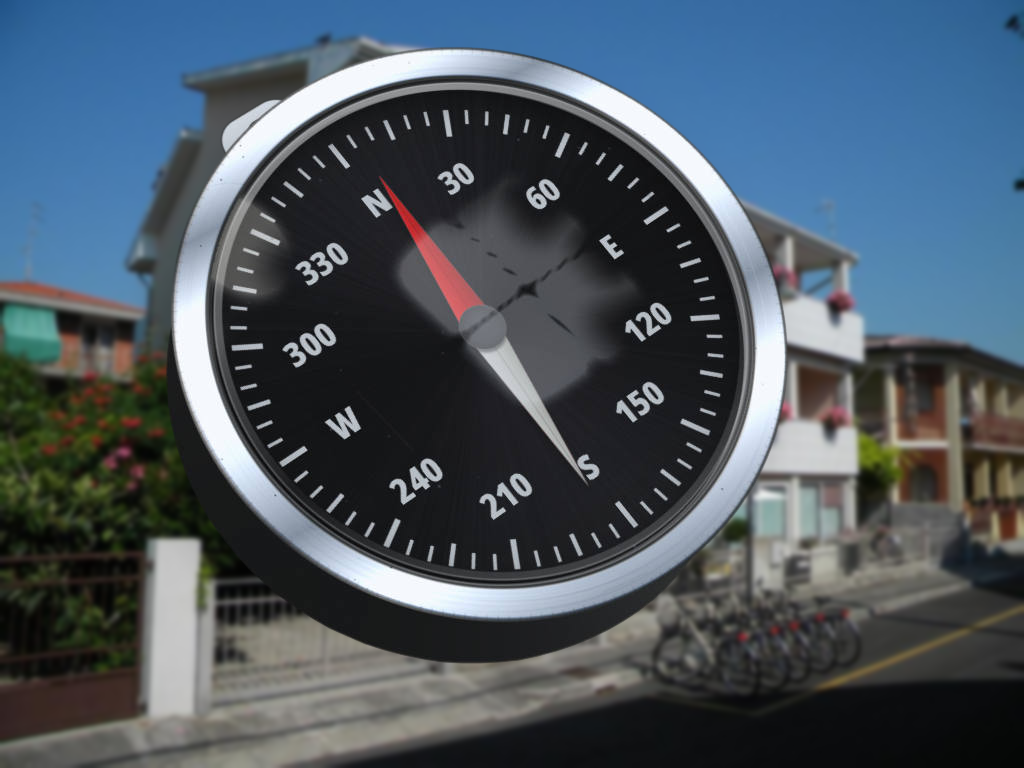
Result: 5 °
